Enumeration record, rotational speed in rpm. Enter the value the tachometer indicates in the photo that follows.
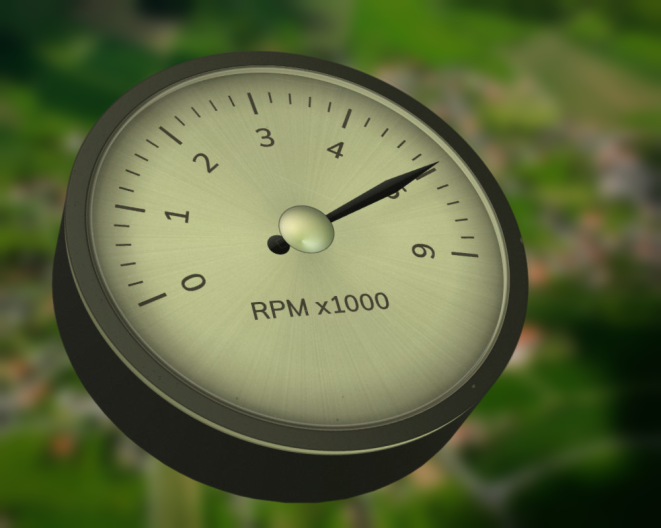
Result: 5000 rpm
